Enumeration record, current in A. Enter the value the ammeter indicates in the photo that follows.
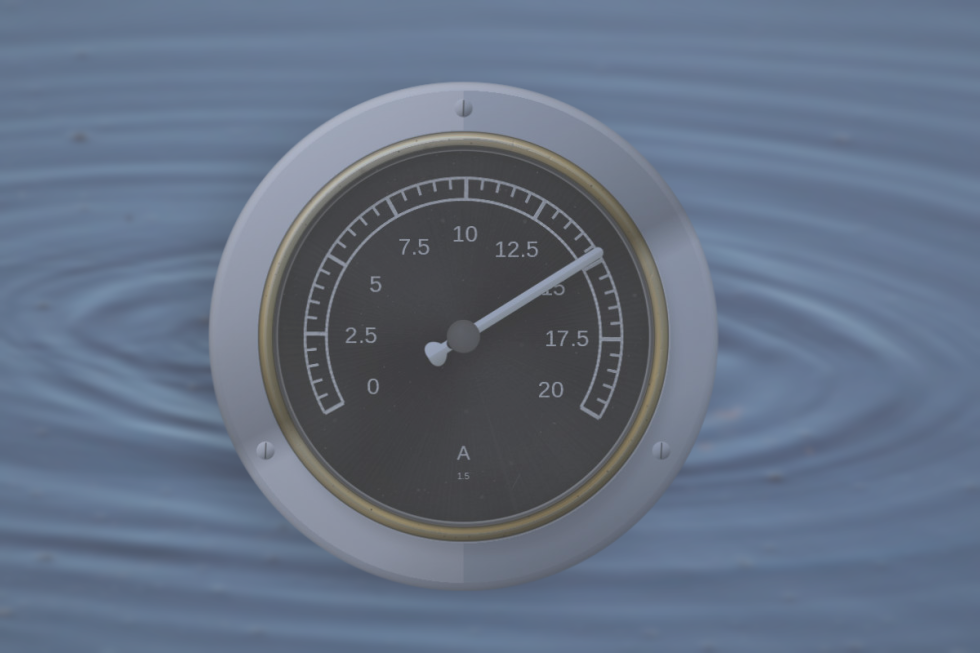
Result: 14.75 A
